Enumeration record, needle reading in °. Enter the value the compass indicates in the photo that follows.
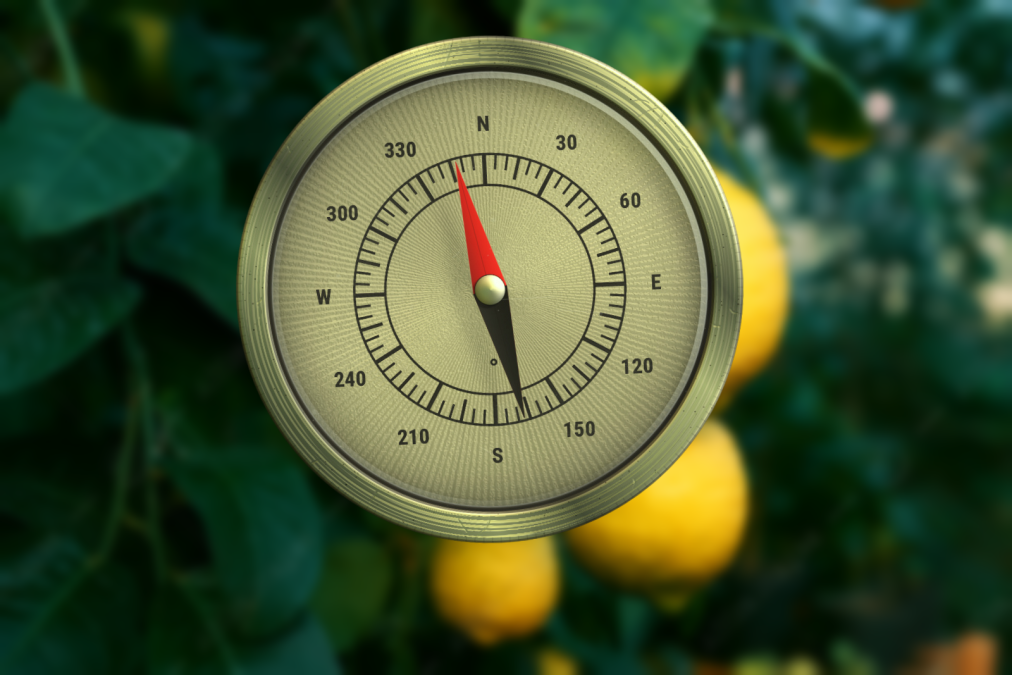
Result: 347.5 °
